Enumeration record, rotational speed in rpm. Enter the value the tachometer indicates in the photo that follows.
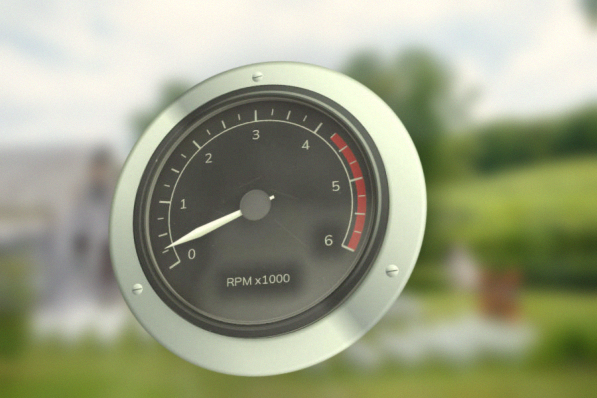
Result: 250 rpm
